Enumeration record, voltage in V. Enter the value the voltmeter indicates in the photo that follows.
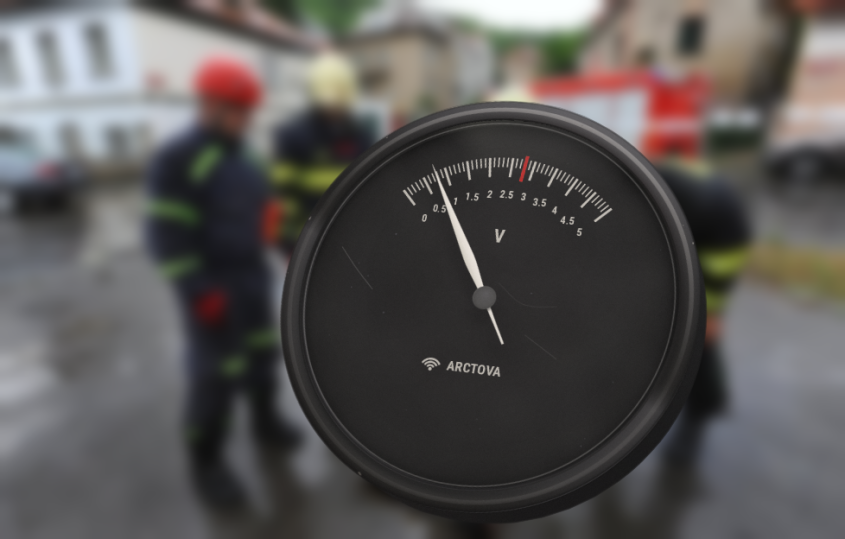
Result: 0.8 V
